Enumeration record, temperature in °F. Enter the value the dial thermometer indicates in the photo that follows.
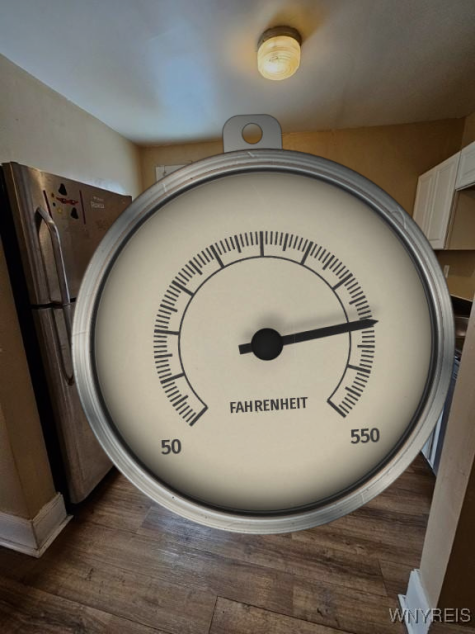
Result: 450 °F
